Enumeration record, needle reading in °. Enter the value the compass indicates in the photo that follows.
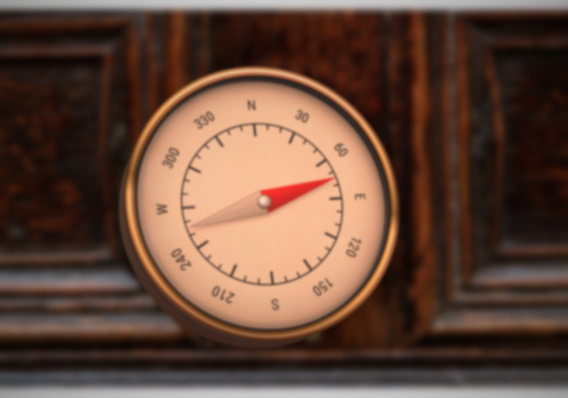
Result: 75 °
